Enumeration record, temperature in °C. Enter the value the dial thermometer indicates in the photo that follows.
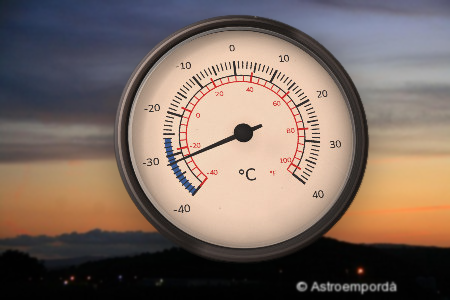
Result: -32 °C
